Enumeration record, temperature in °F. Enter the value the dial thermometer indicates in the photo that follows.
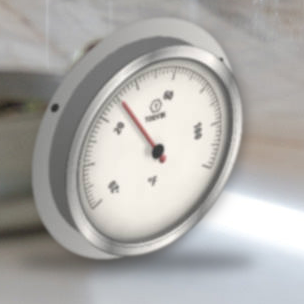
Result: 30 °F
